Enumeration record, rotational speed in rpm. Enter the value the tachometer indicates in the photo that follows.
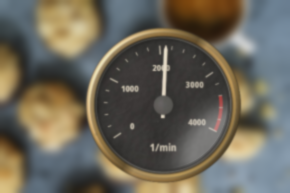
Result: 2100 rpm
